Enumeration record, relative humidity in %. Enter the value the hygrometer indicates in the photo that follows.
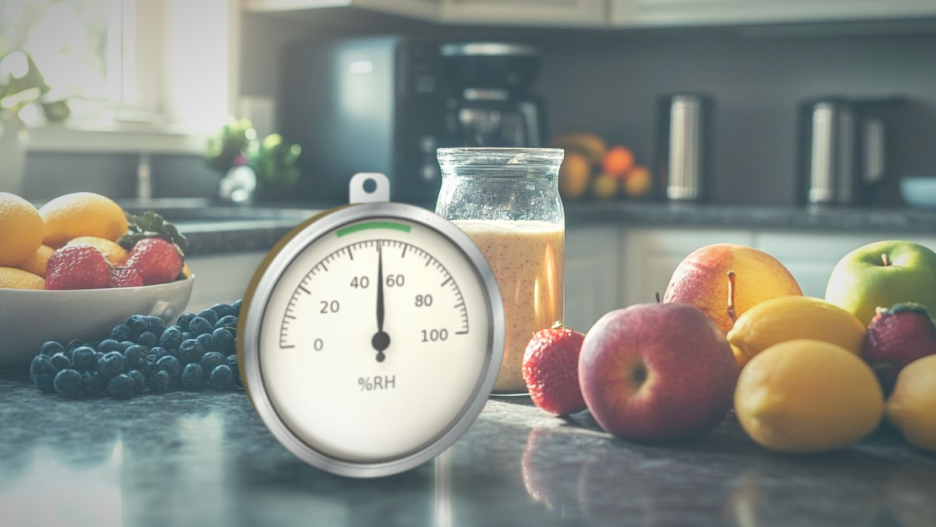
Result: 50 %
